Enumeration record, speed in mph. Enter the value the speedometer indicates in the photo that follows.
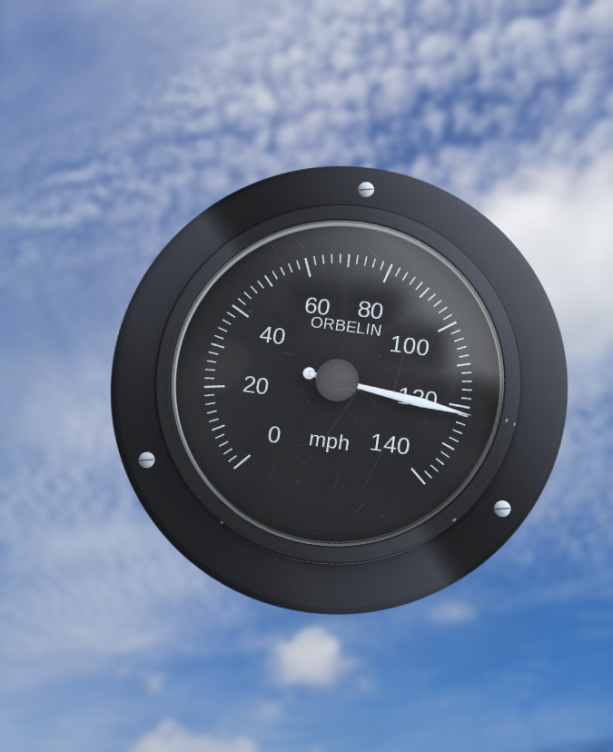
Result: 122 mph
